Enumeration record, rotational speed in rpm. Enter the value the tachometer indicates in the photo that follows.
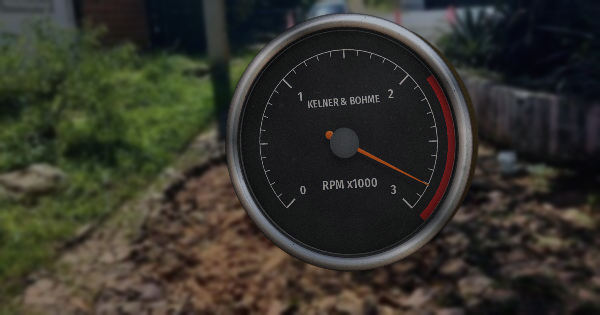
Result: 2800 rpm
